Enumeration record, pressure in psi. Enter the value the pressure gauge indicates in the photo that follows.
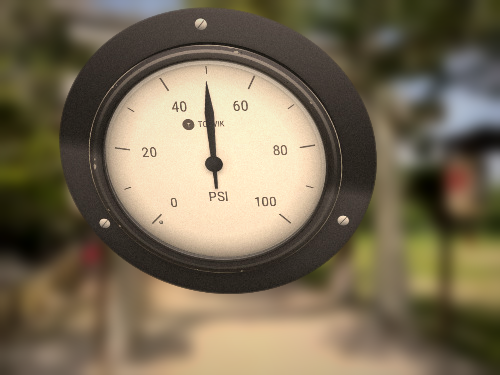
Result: 50 psi
